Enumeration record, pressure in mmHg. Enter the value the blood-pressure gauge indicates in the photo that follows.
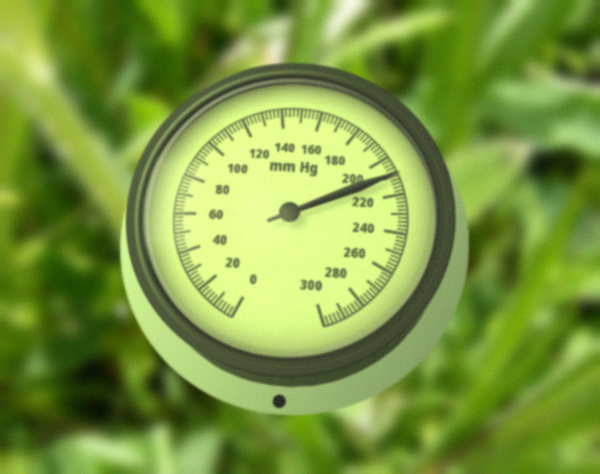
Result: 210 mmHg
